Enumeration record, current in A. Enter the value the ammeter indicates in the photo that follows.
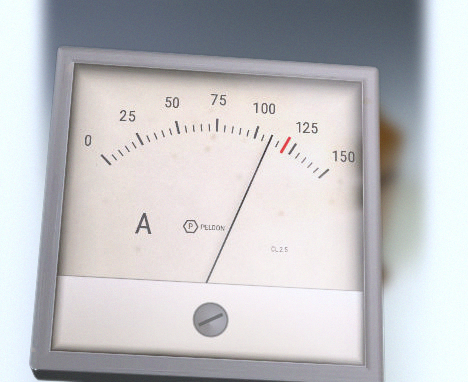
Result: 110 A
